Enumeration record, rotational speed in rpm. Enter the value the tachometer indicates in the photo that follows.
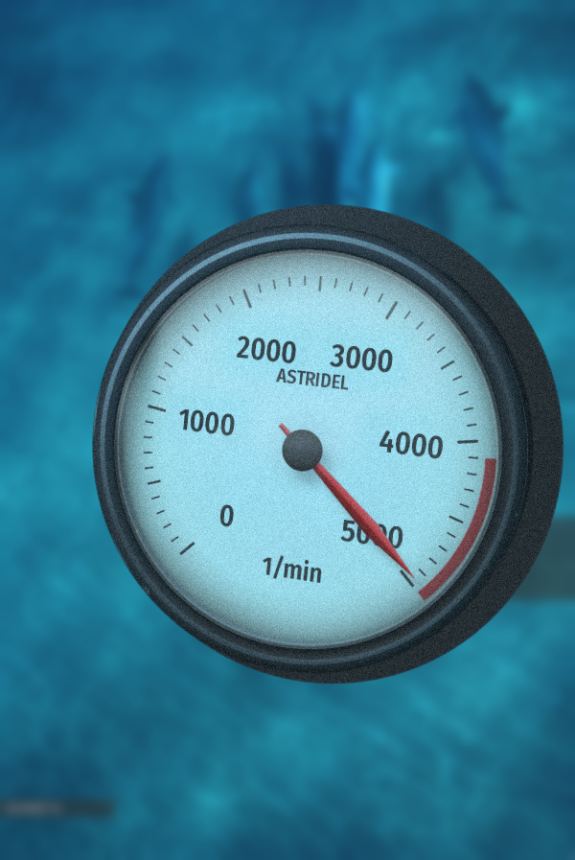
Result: 4950 rpm
